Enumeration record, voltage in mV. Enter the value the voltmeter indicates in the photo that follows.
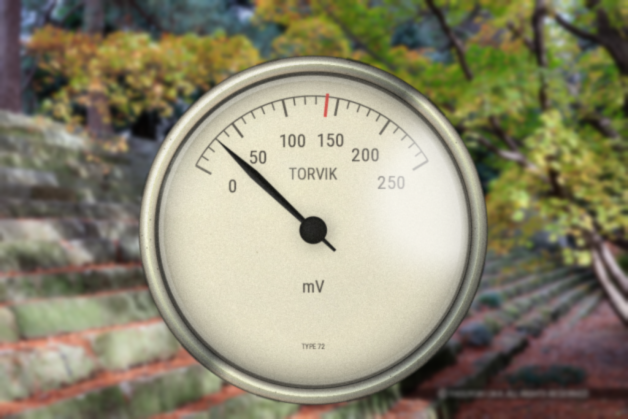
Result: 30 mV
